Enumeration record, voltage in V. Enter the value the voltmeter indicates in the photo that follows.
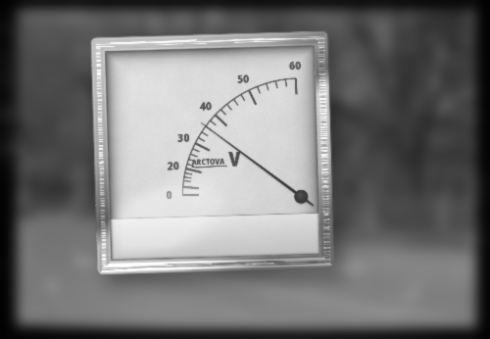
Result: 36 V
